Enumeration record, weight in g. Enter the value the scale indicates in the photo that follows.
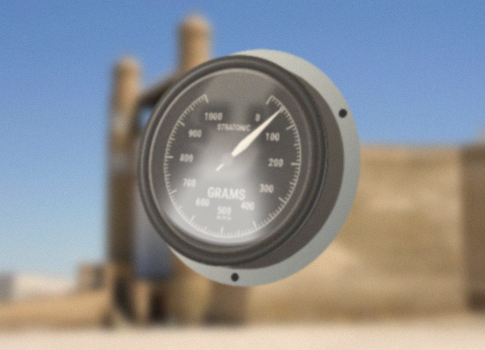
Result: 50 g
